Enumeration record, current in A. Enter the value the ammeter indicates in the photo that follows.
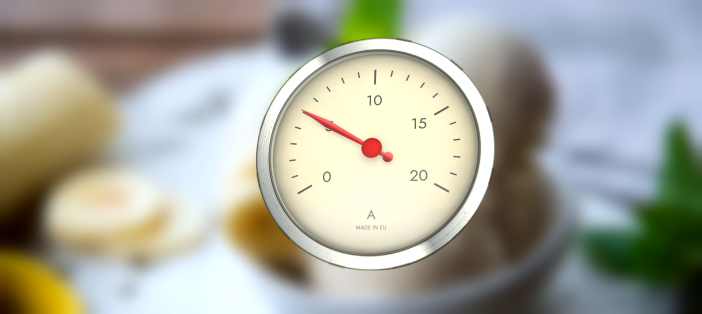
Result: 5 A
